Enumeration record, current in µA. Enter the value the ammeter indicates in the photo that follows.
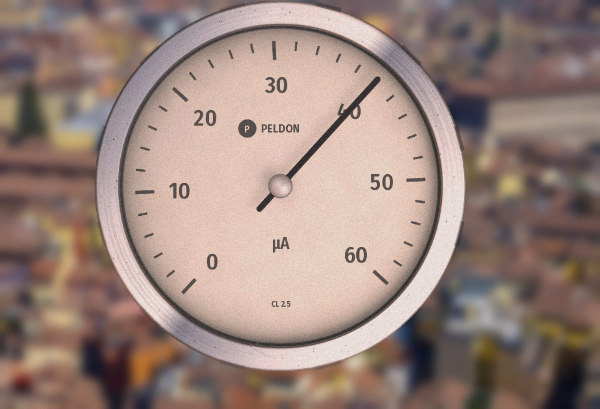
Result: 40 µA
